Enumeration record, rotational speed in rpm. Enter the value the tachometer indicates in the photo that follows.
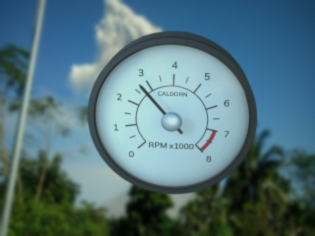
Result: 2750 rpm
